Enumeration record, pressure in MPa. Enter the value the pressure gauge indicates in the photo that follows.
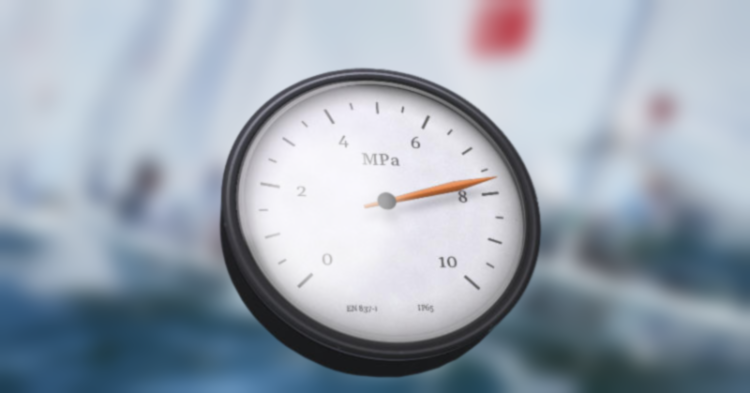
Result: 7.75 MPa
